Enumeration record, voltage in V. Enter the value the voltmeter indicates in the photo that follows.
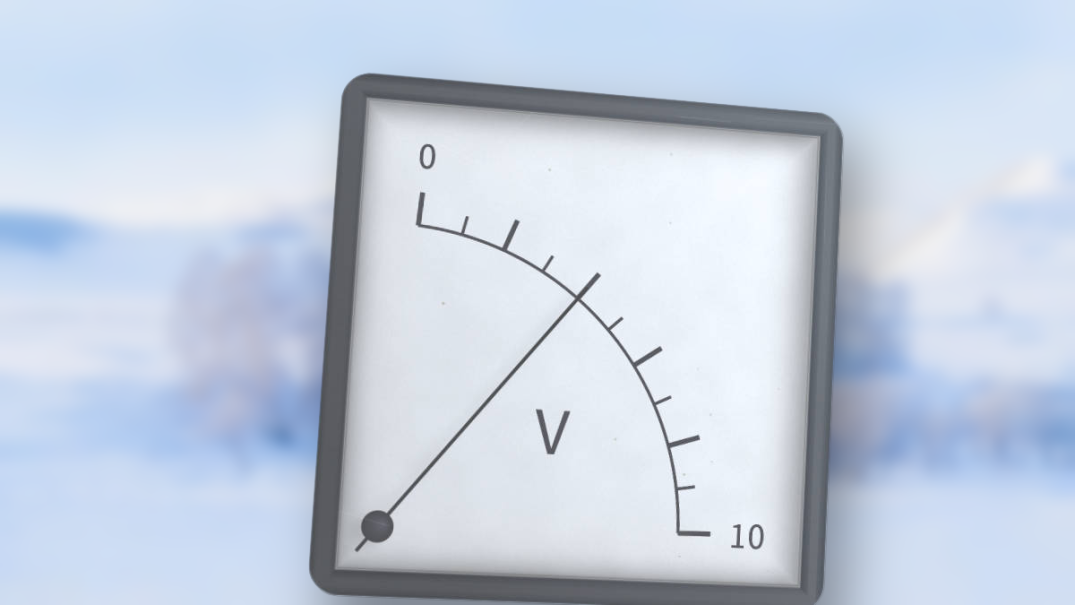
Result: 4 V
